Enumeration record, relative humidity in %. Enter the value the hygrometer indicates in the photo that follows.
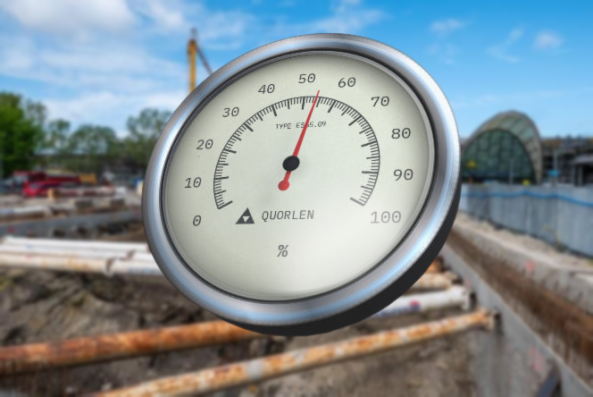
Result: 55 %
